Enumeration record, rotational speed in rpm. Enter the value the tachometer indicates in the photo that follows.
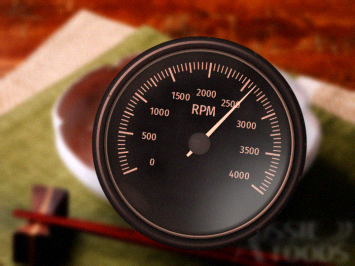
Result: 2600 rpm
